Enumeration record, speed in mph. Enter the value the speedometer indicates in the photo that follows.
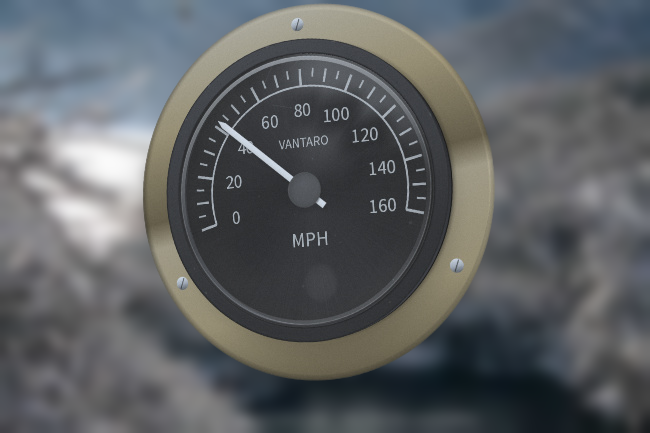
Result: 42.5 mph
